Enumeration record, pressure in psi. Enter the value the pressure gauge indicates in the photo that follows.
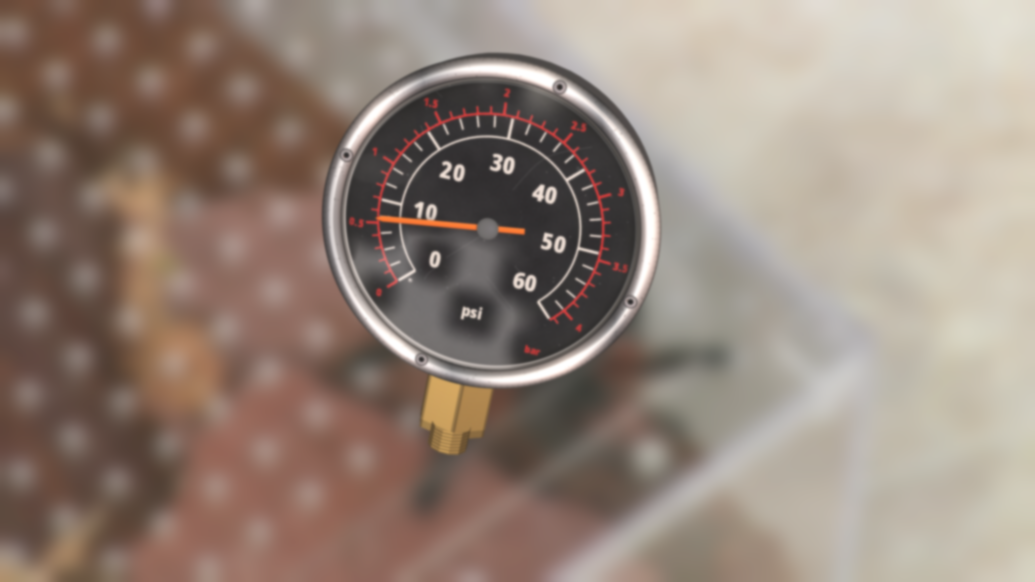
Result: 8 psi
